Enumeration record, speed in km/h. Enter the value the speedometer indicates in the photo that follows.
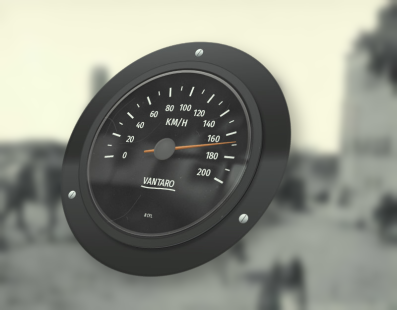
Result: 170 km/h
